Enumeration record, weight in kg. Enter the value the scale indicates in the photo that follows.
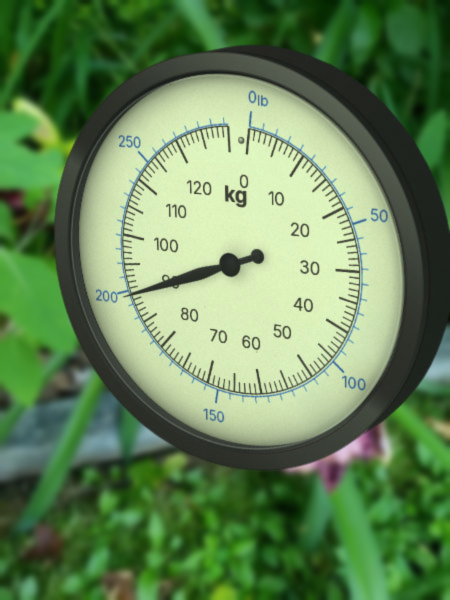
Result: 90 kg
